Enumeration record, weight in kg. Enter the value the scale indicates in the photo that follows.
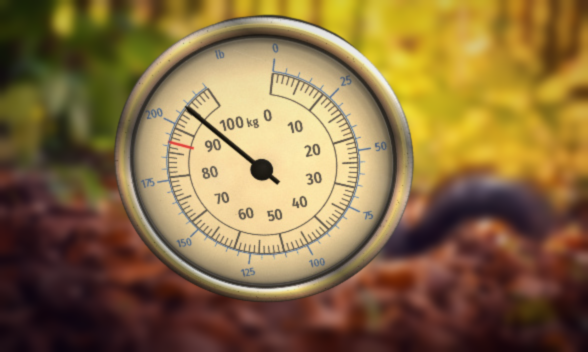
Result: 95 kg
